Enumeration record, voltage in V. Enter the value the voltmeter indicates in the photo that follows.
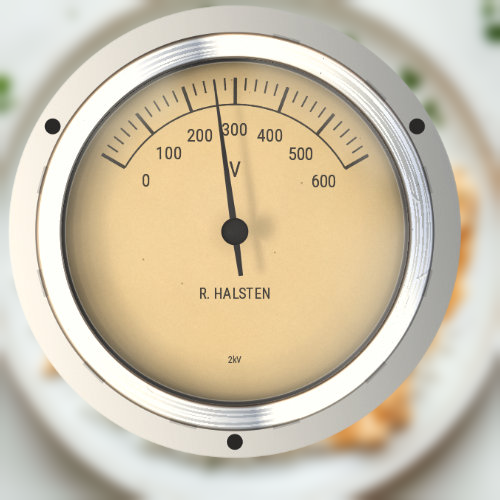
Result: 260 V
